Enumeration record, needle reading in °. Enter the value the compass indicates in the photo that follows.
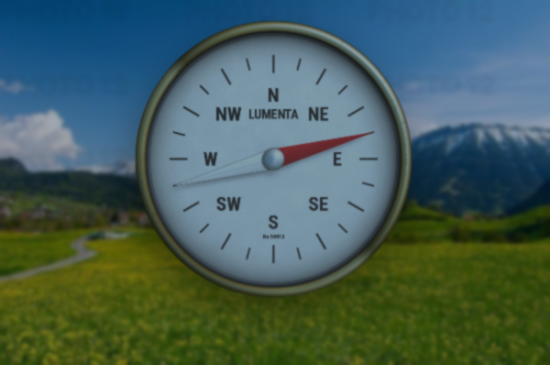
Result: 75 °
